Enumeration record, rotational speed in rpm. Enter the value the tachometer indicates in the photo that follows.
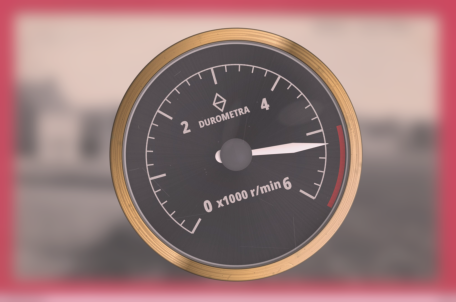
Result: 5200 rpm
